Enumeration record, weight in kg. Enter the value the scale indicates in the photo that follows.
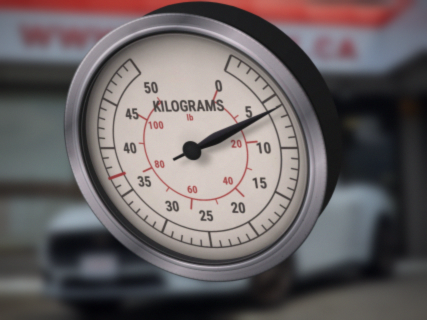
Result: 6 kg
